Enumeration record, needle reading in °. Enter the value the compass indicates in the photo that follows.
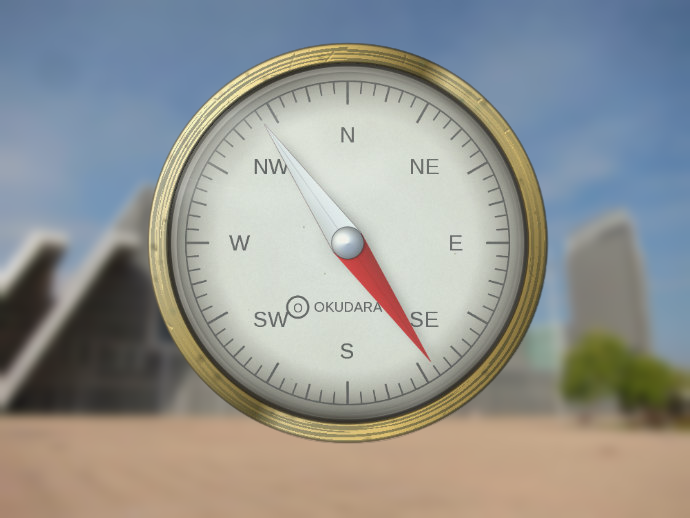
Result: 145 °
